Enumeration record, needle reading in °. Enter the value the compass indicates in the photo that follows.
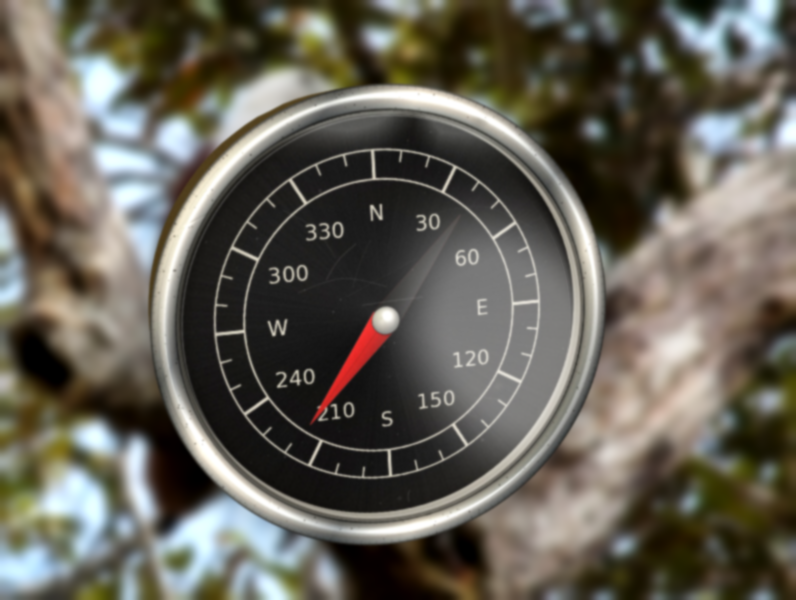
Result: 220 °
